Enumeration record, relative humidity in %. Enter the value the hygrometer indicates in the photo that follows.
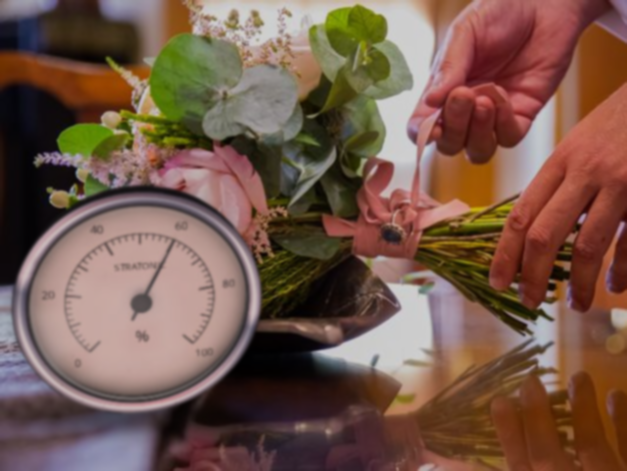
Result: 60 %
